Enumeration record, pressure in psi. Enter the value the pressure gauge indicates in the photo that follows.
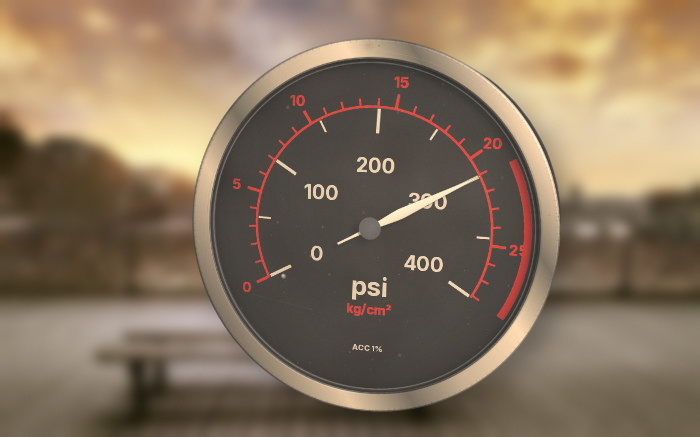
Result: 300 psi
